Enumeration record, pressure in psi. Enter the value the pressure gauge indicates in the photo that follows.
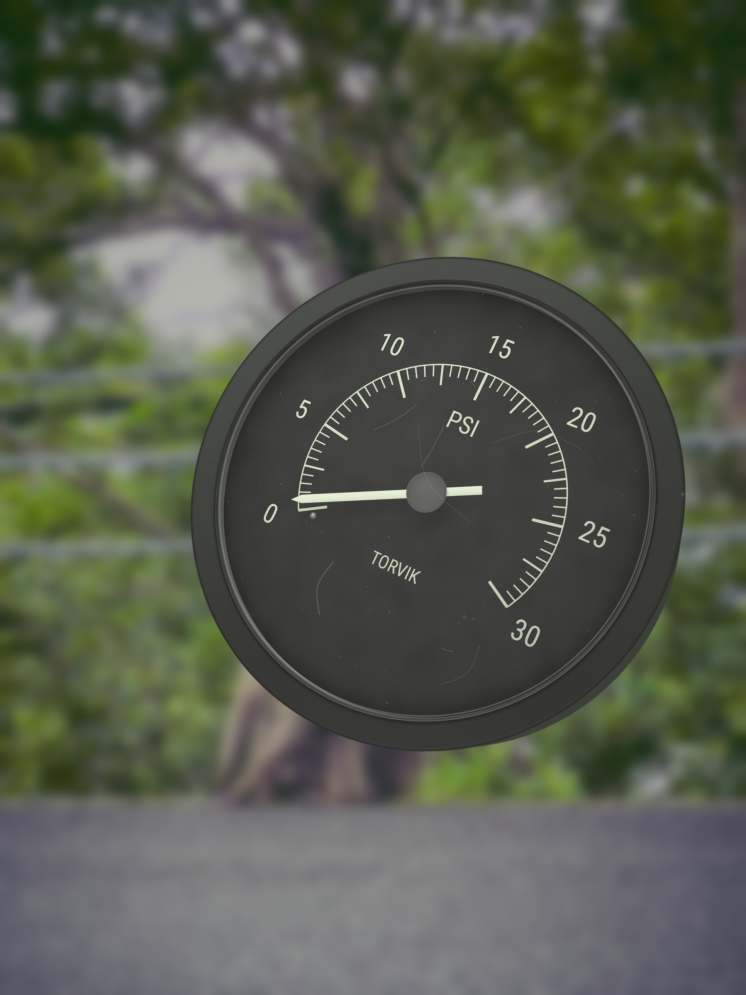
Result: 0.5 psi
